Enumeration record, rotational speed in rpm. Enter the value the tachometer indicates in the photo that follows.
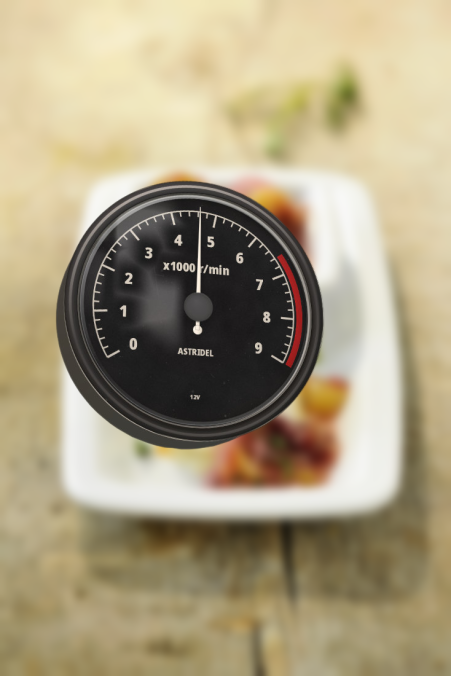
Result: 4600 rpm
